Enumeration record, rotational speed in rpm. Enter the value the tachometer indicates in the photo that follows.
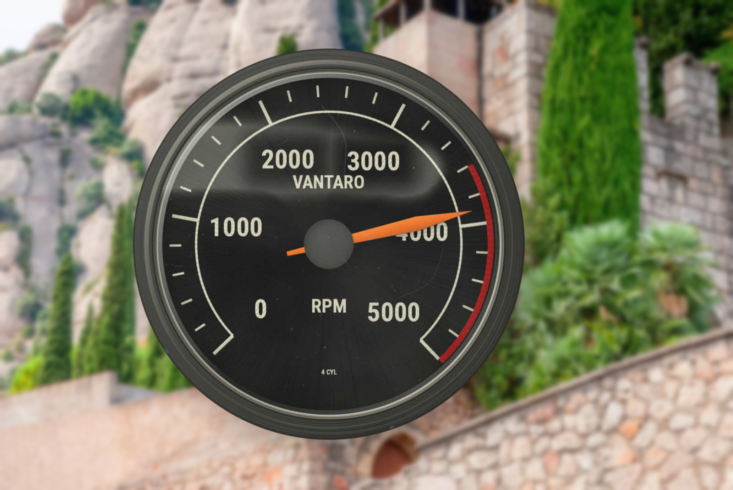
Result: 3900 rpm
